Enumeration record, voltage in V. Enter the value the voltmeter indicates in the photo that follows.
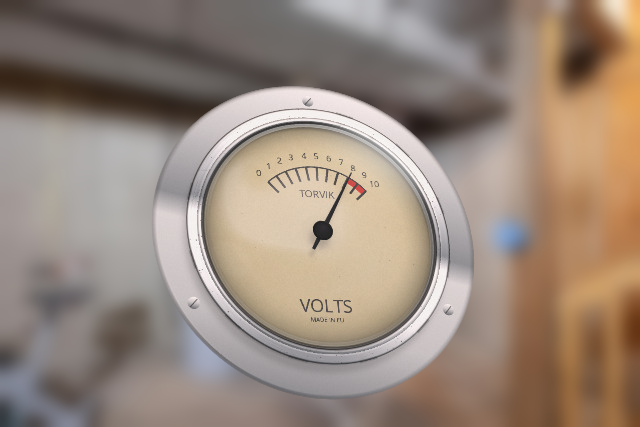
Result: 8 V
